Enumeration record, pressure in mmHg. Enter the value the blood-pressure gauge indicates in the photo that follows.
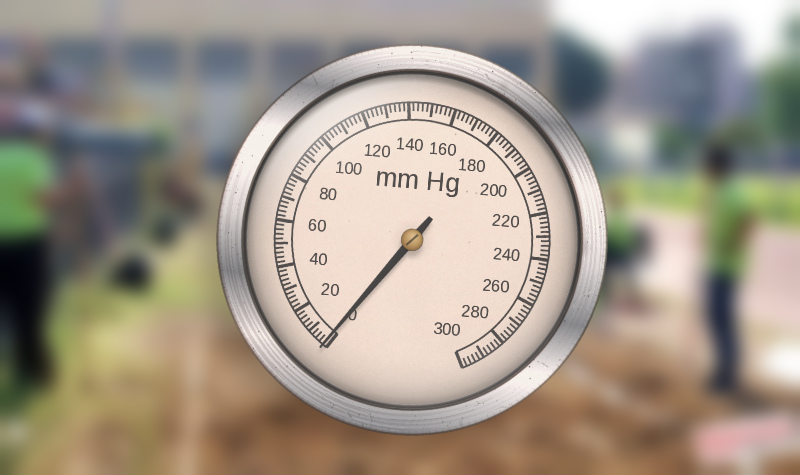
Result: 2 mmHg
